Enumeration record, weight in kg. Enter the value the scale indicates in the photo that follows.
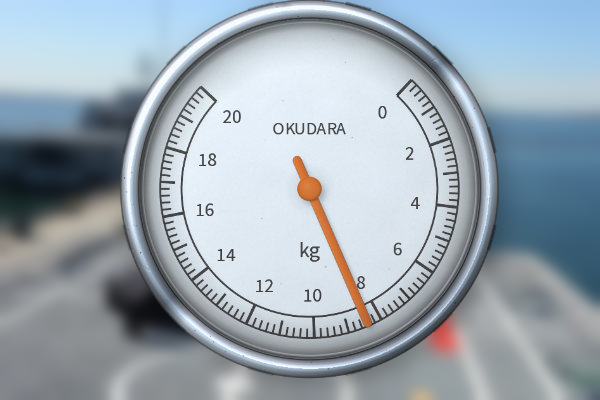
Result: 8.4 kg
